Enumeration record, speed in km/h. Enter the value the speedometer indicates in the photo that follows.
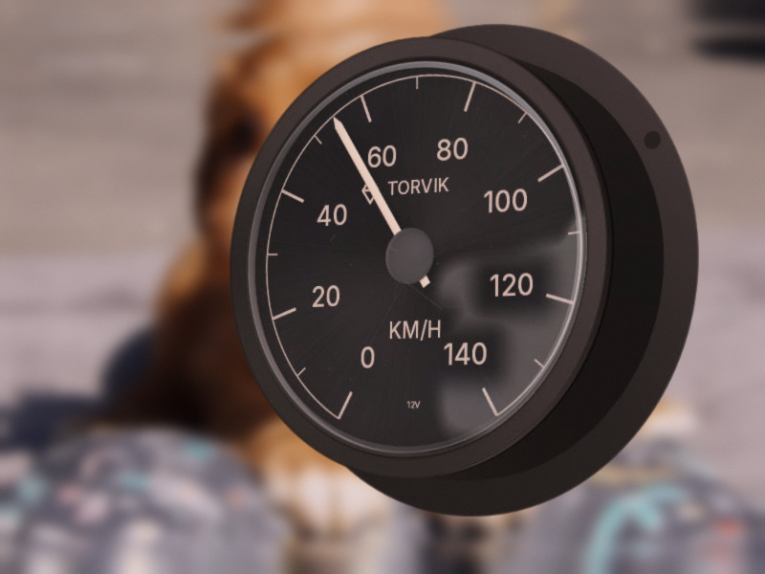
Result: 55 km/h
